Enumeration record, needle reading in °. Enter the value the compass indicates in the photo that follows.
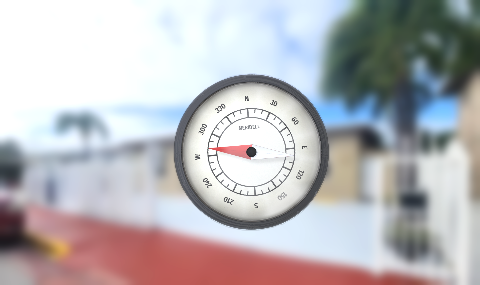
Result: 280 °
